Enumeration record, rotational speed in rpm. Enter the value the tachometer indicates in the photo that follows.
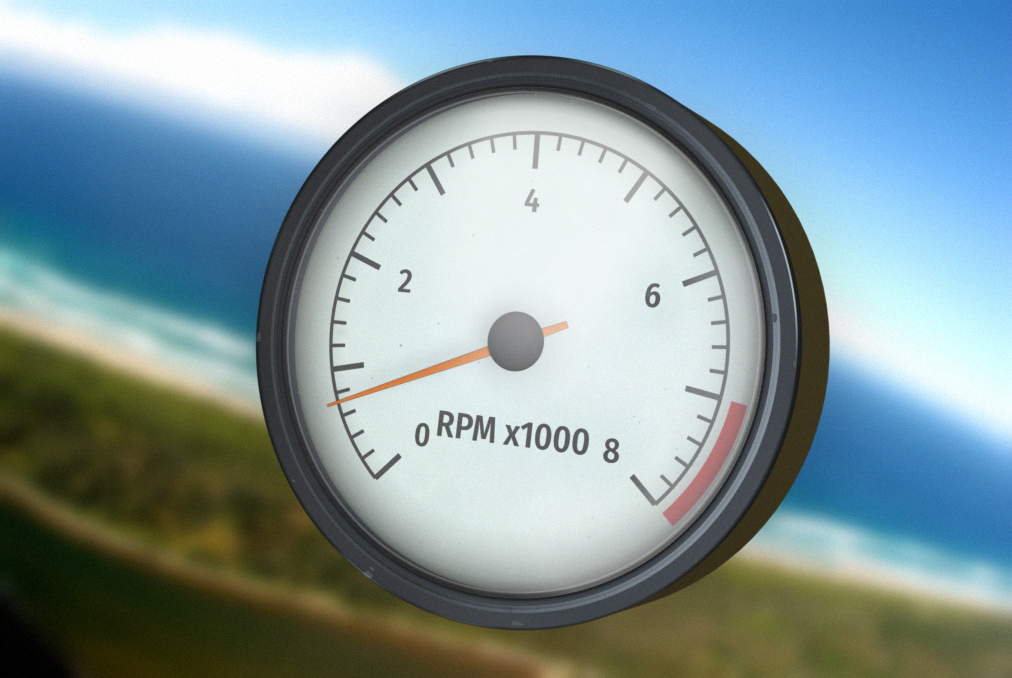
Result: 700 rpm
